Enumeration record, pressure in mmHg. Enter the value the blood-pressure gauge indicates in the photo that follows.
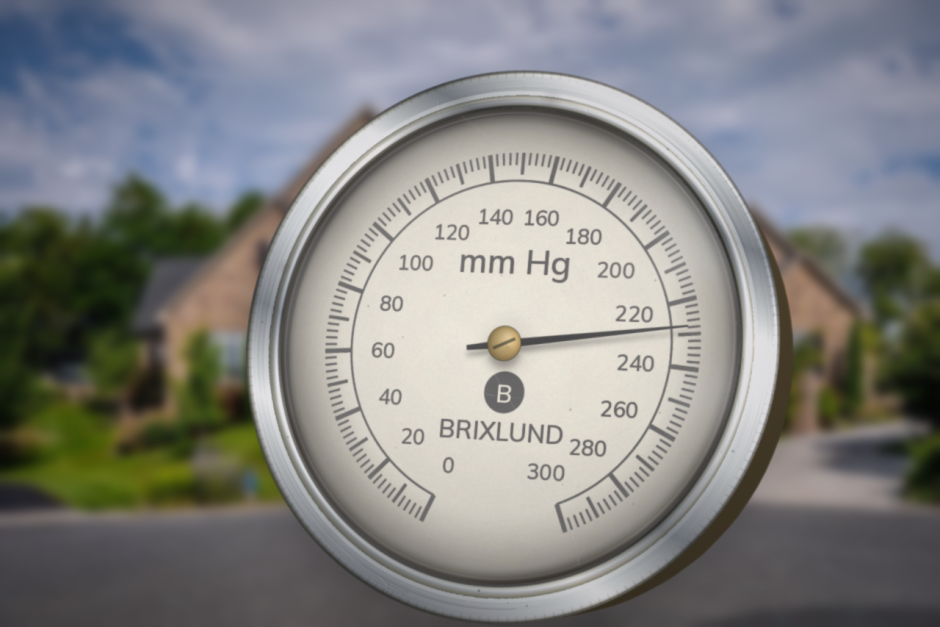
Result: 228 mmHg
